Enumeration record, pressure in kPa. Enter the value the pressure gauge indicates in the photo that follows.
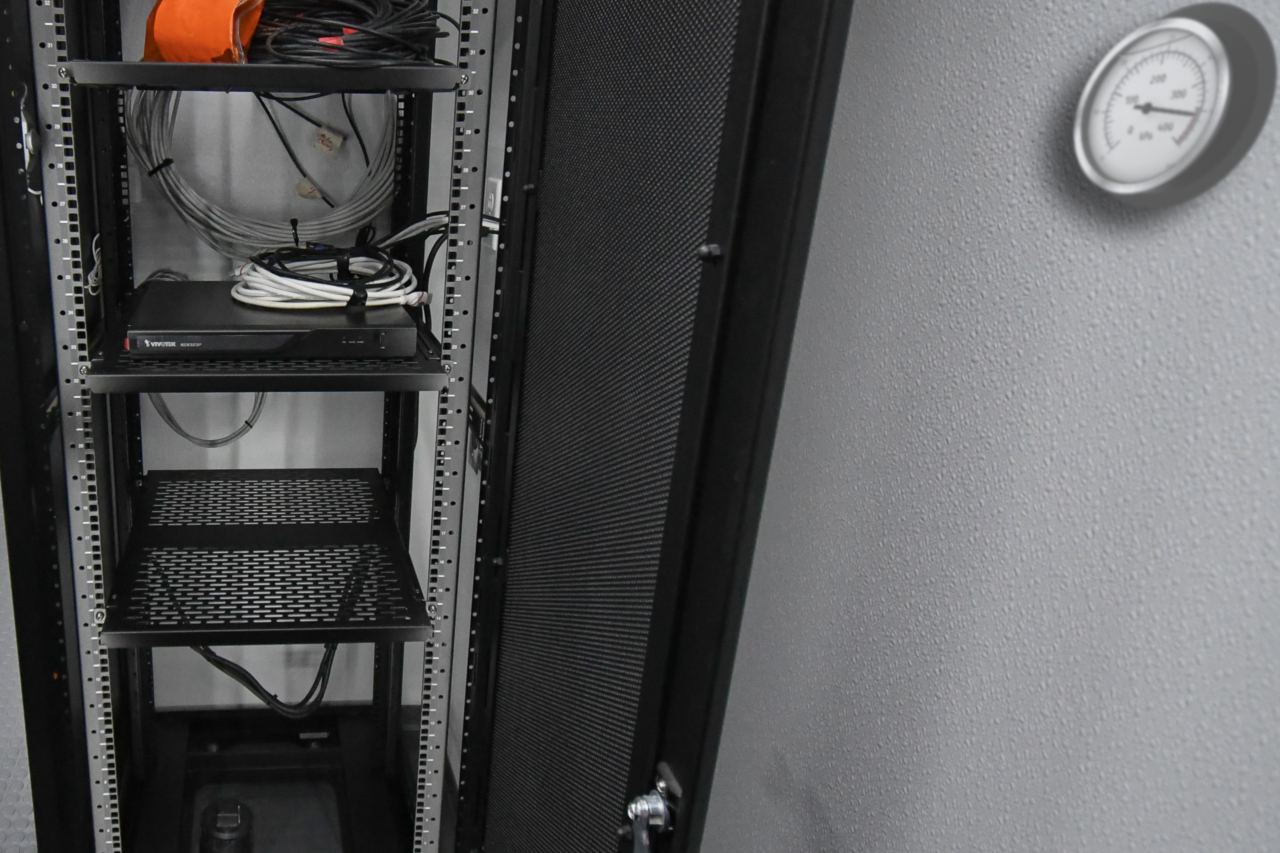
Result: 350 kPa
